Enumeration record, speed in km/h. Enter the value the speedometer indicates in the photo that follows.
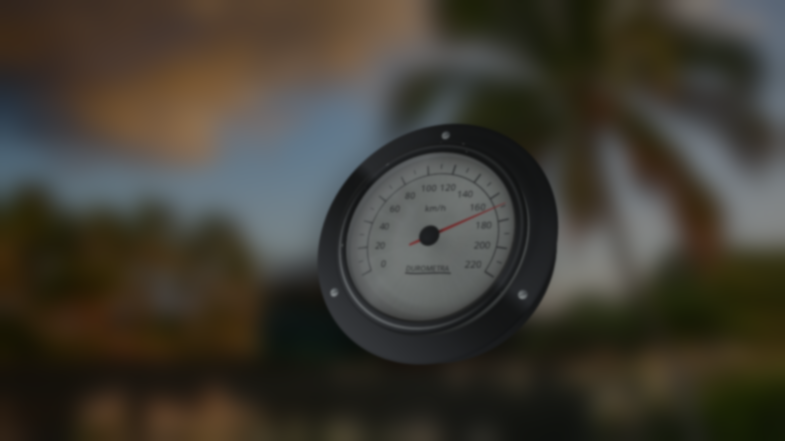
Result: 170 km/h
